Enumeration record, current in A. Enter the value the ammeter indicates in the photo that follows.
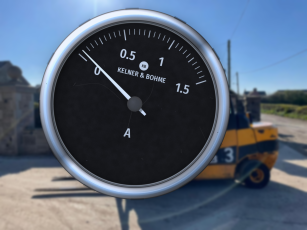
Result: 0.05 A
